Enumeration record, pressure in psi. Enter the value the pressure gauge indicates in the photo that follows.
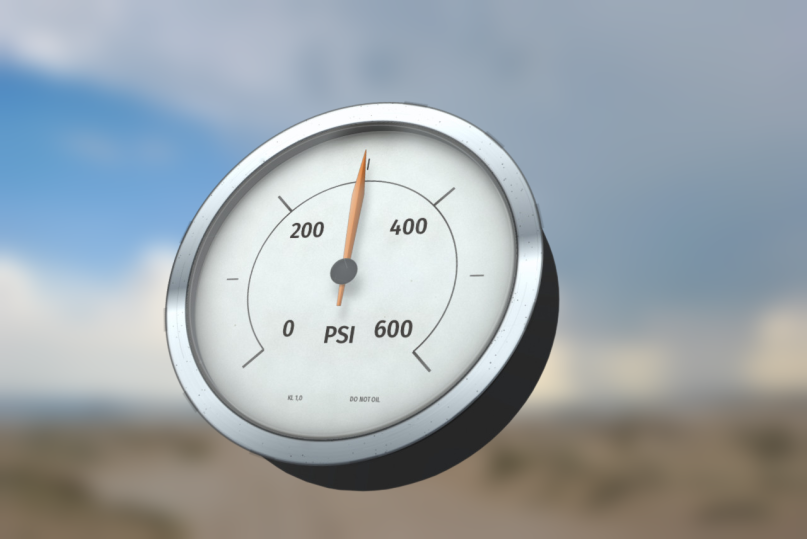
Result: 300 psi
